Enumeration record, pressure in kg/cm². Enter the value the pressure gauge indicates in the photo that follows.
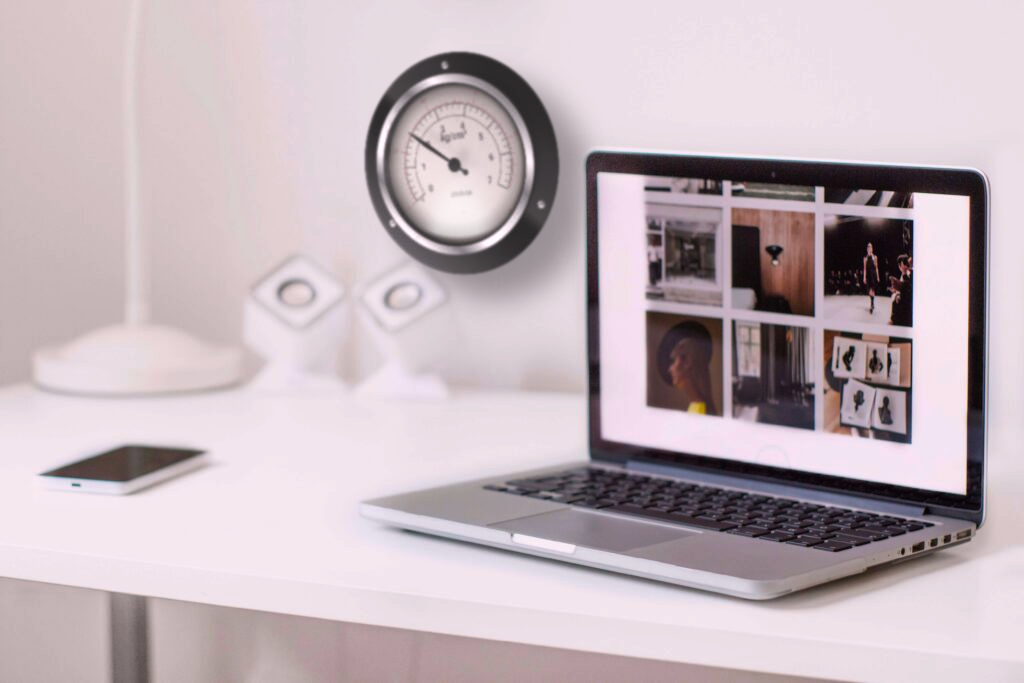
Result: 2 kg/cm²
